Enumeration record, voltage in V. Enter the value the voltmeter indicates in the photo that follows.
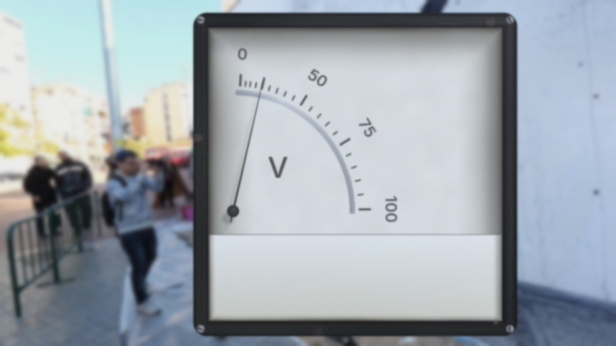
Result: 25 V
